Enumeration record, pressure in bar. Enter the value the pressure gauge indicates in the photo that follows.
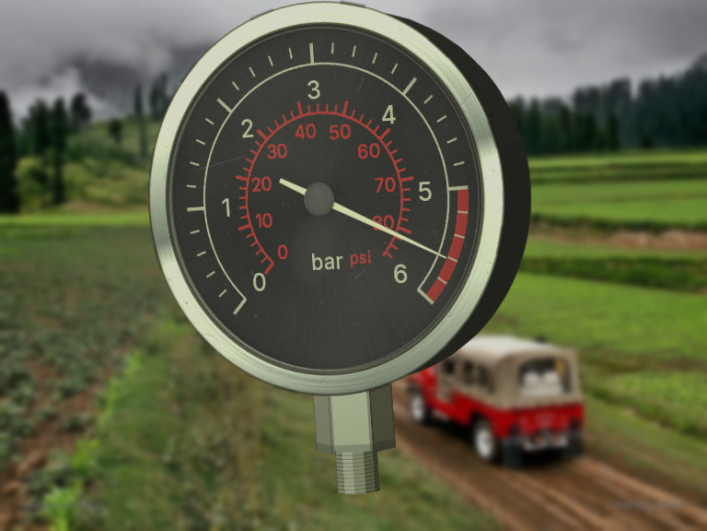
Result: 5.6 bar
